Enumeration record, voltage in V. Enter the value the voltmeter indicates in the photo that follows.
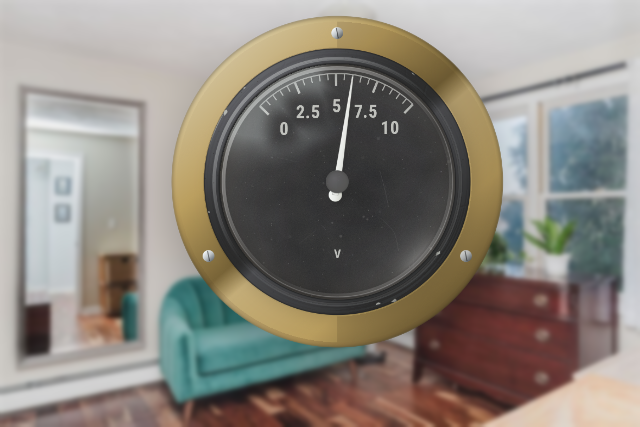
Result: 6 V
